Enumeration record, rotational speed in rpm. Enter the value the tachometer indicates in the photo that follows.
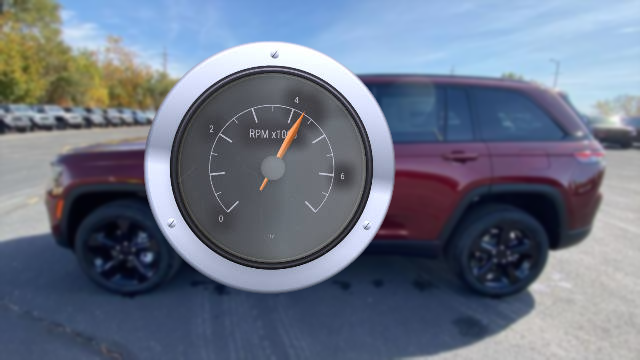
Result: 4250 rpm
